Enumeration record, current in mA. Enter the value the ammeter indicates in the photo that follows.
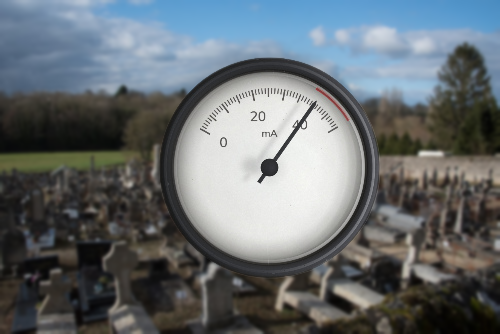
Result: 40 mA
